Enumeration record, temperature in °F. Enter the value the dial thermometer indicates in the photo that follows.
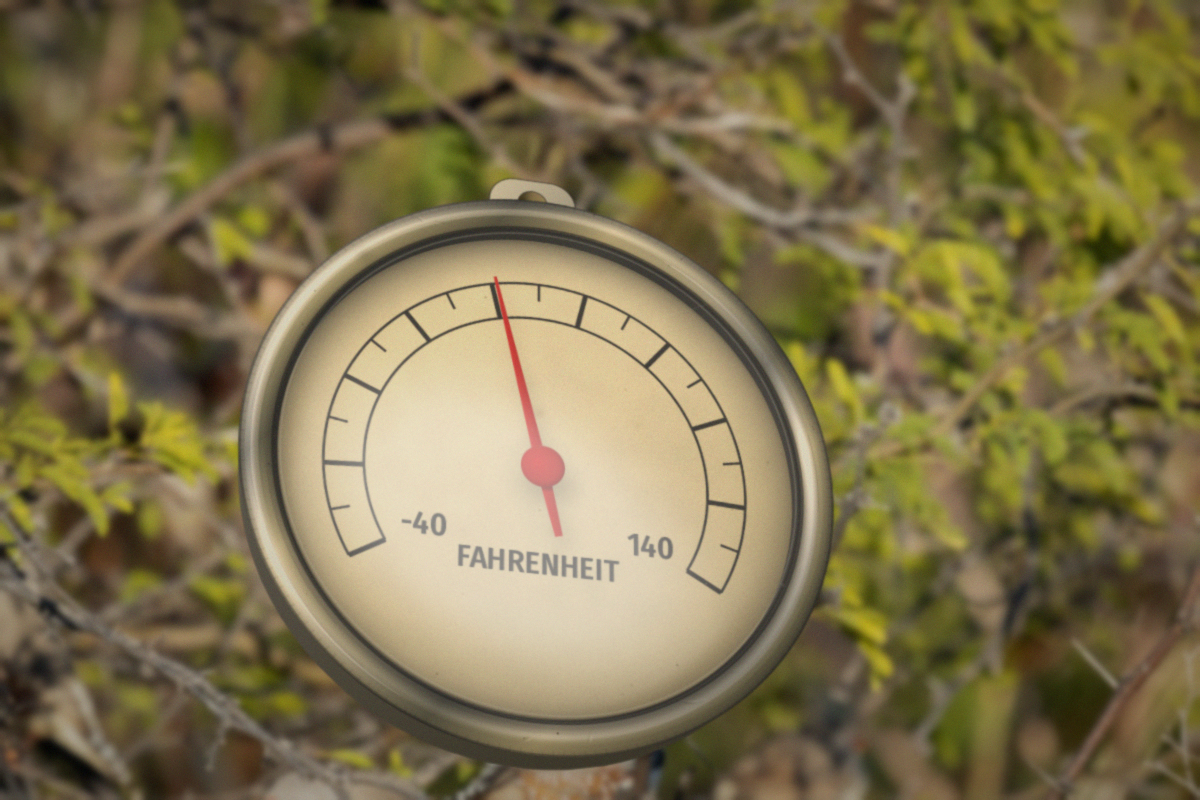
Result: 40 °F
